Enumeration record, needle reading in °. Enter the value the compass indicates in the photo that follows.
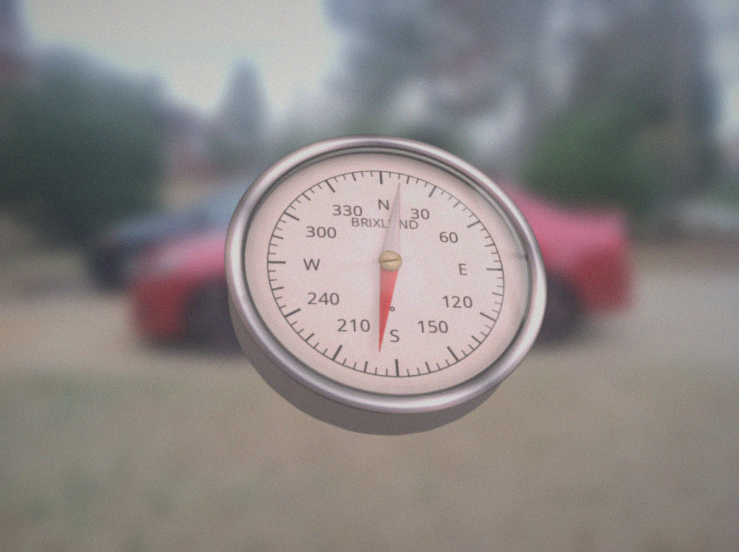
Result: 190 °
